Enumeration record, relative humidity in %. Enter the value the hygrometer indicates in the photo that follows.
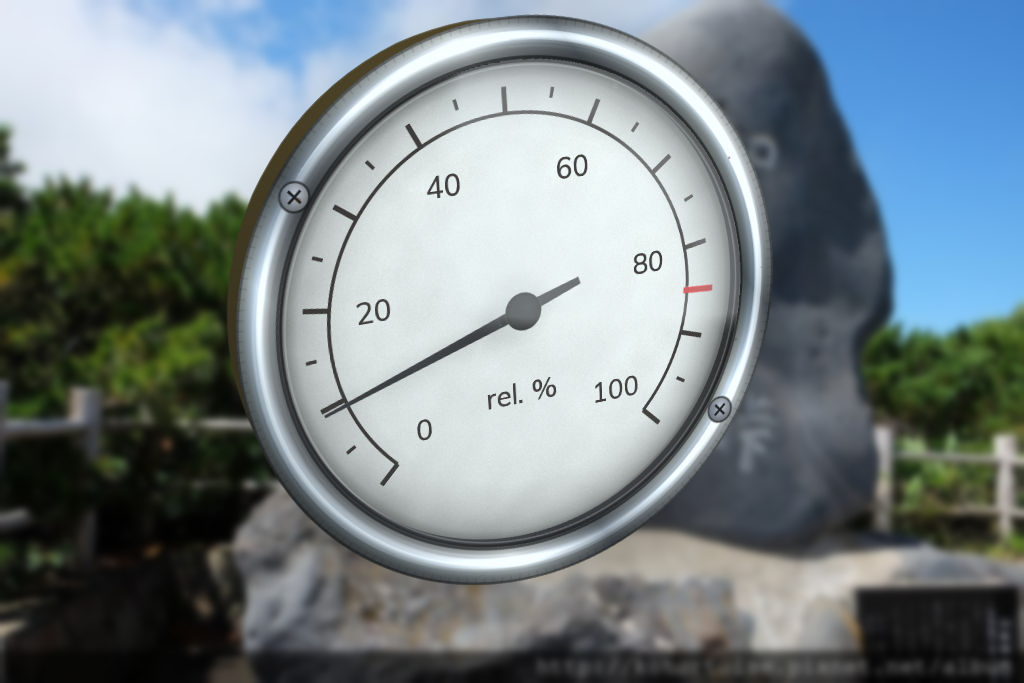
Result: 10 %
